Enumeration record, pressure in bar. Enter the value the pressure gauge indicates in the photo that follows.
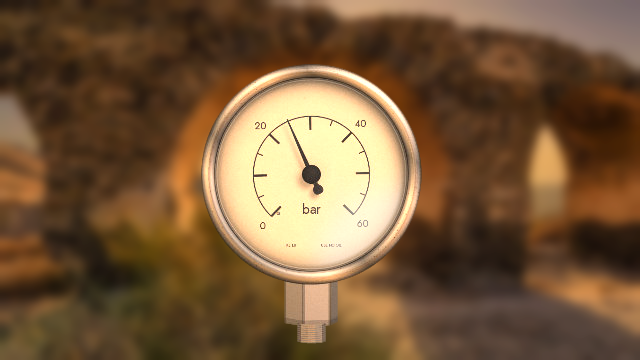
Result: 25 bar
